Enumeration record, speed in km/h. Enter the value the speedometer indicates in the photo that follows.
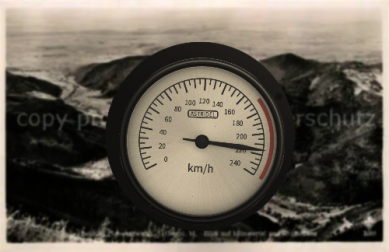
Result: 215 km/h
